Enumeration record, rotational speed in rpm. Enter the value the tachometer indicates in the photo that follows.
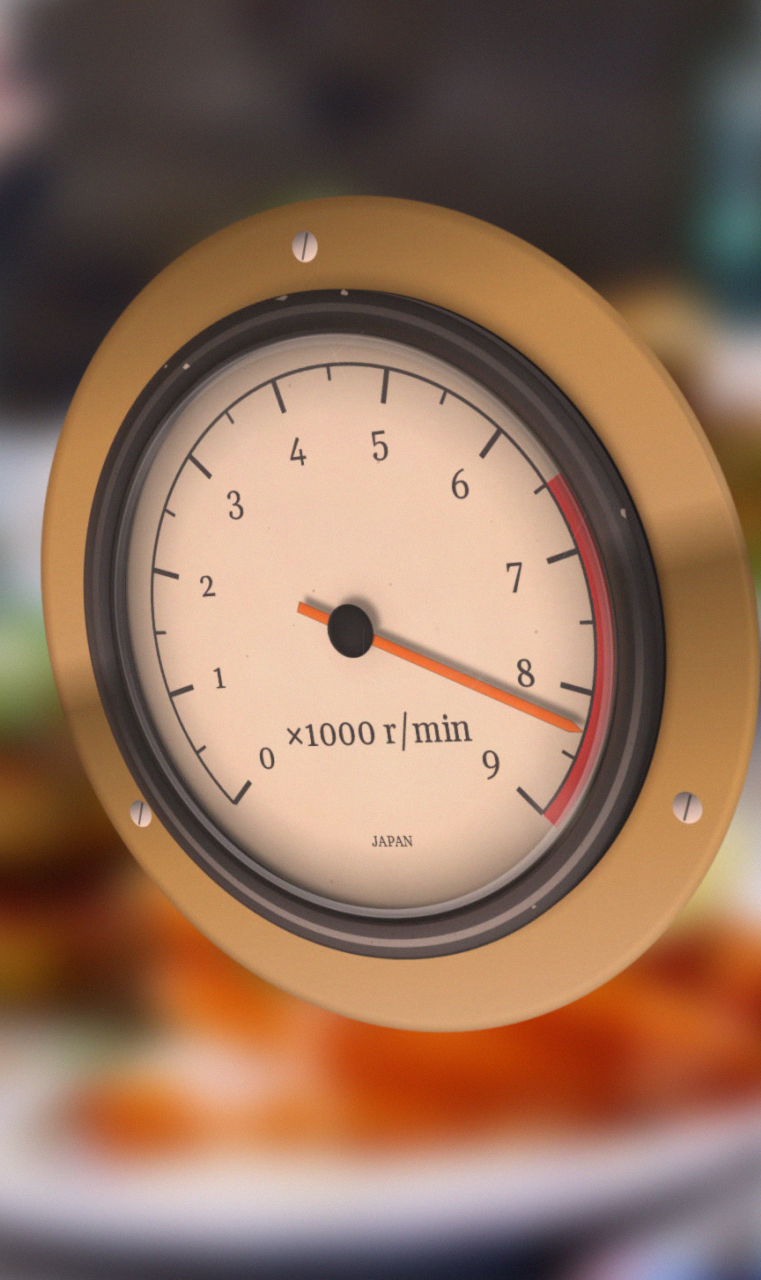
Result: 8250 rpm
